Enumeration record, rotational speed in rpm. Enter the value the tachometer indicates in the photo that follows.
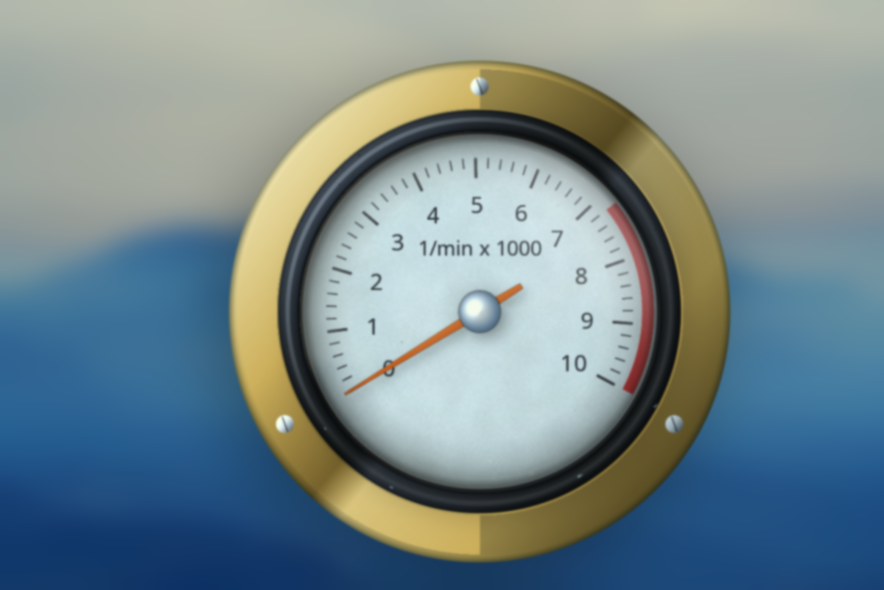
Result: 0 rpm
